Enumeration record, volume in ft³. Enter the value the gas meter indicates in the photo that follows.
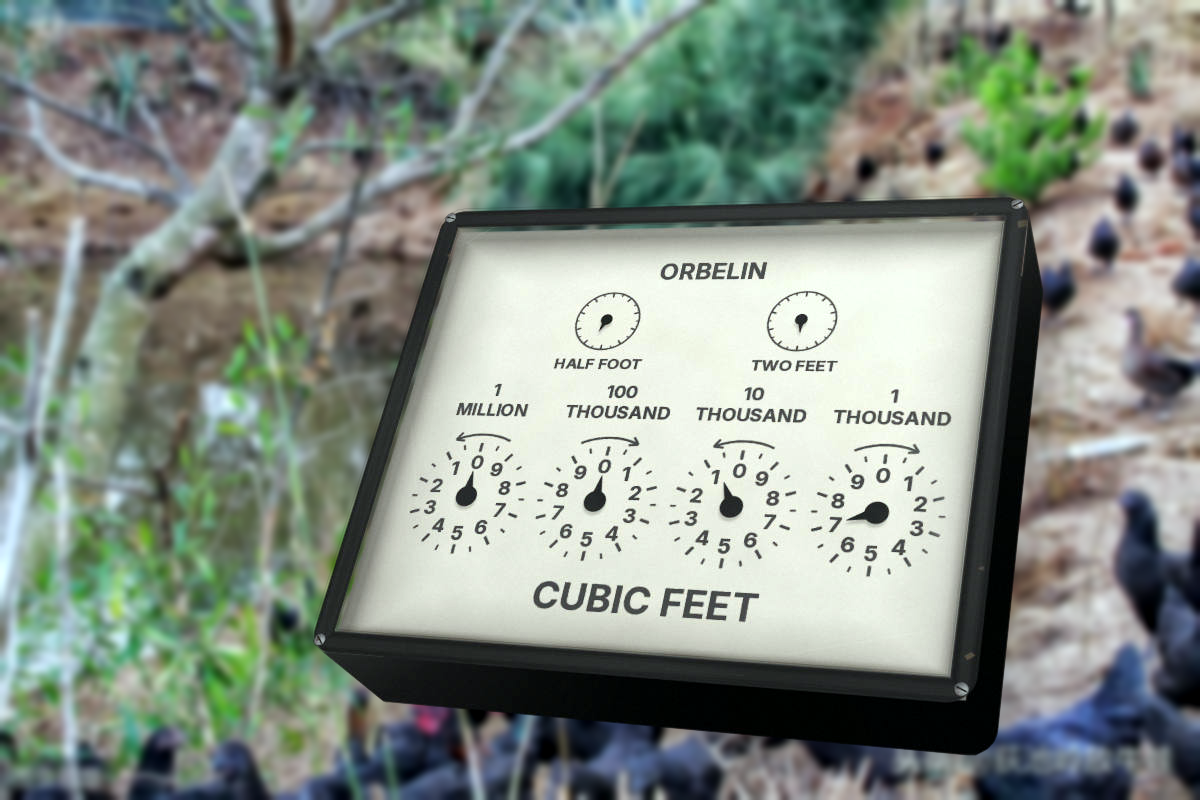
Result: 700 ft³
